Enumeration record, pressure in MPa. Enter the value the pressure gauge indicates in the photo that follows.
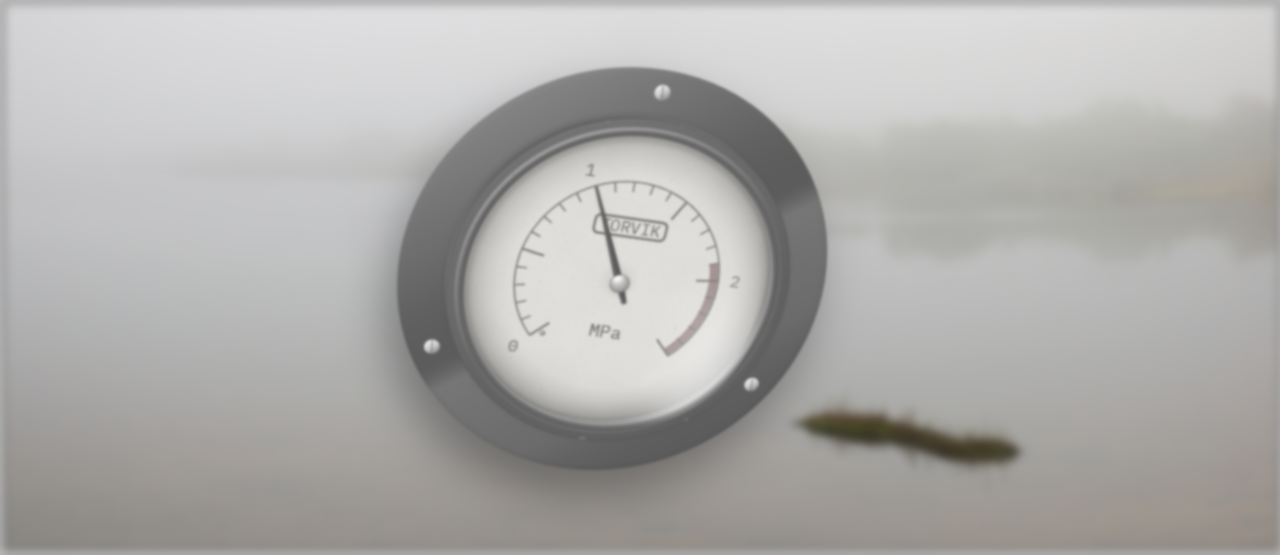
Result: 1 MPa
